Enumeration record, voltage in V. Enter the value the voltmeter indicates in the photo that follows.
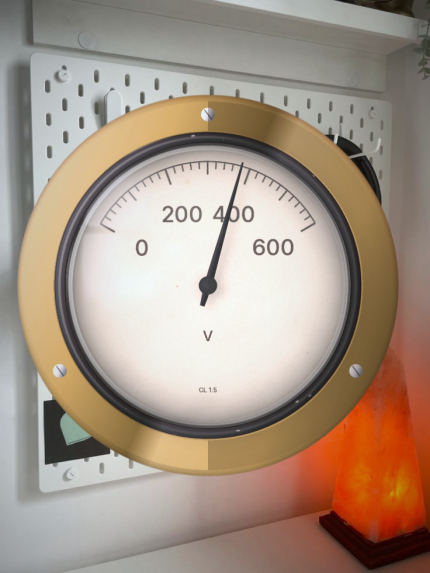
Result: 380 V
